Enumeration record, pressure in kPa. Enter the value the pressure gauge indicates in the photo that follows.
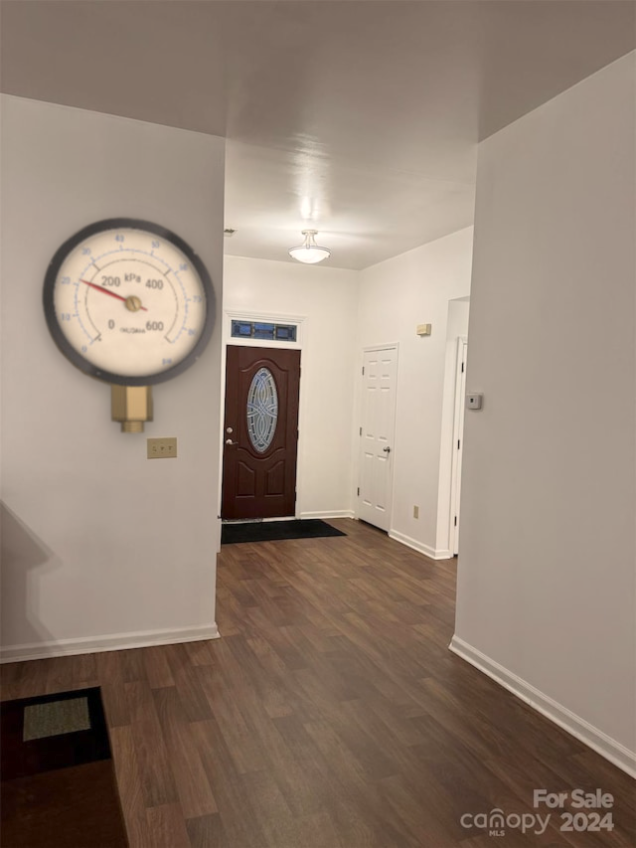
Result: 150 kPa
